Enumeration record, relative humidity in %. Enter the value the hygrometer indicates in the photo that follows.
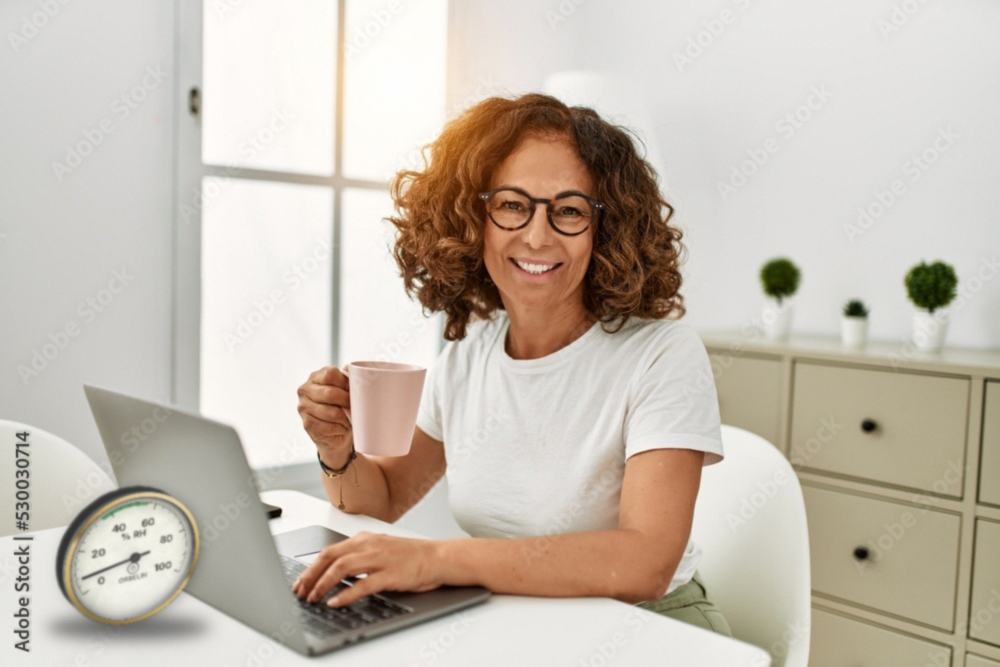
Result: 8 %
